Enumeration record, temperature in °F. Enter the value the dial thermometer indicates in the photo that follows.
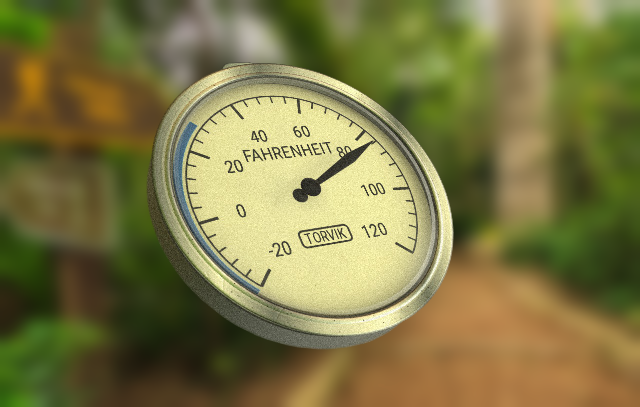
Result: 84 °F
